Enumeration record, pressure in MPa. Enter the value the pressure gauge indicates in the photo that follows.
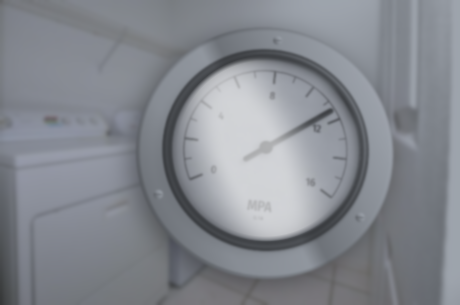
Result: 11.5 MPa
